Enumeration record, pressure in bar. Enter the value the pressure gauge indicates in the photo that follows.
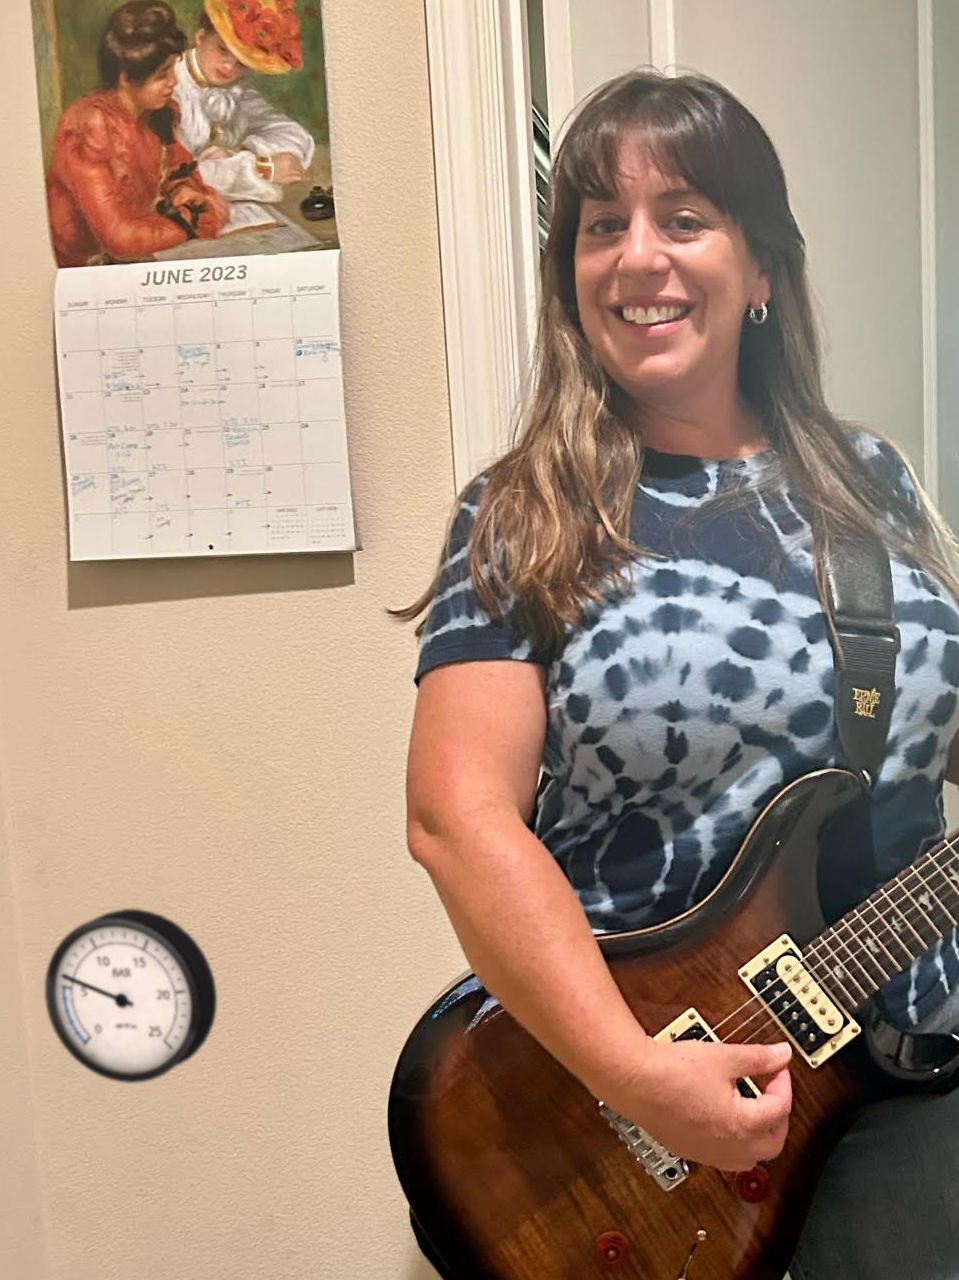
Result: 6 bar
